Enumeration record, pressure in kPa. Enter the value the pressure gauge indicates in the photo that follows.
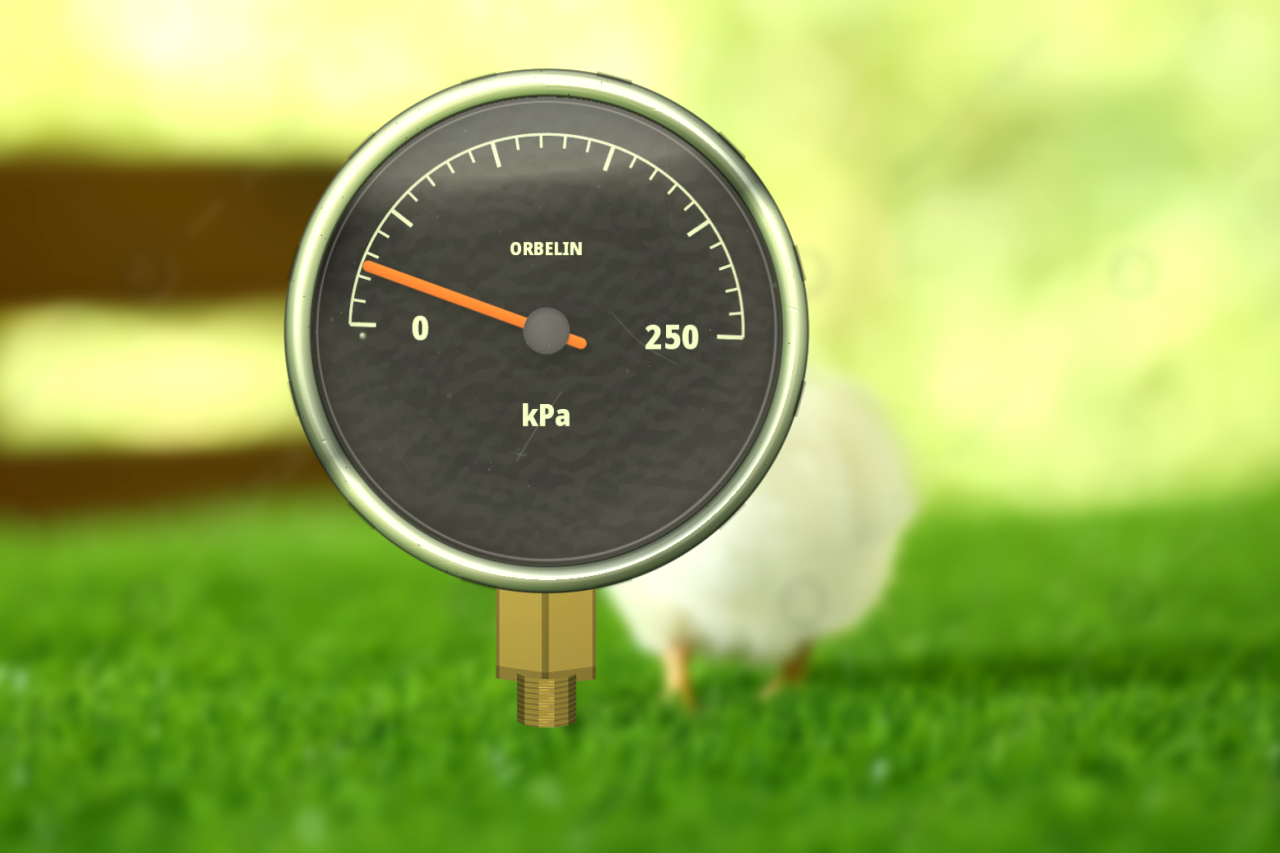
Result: 25 kPa
